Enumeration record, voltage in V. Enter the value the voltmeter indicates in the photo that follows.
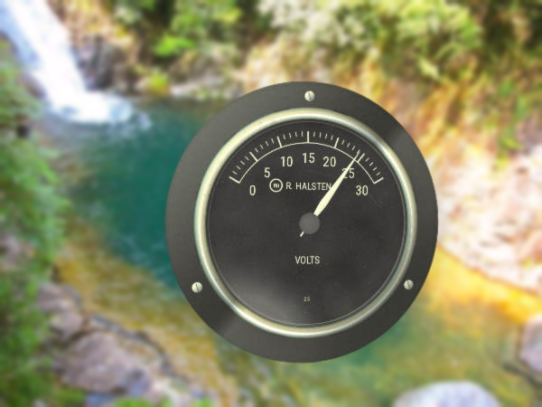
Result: 24 V
